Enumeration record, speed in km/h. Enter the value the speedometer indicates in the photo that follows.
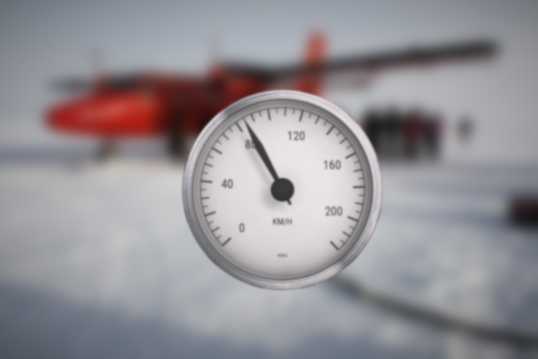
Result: 85 km/h
